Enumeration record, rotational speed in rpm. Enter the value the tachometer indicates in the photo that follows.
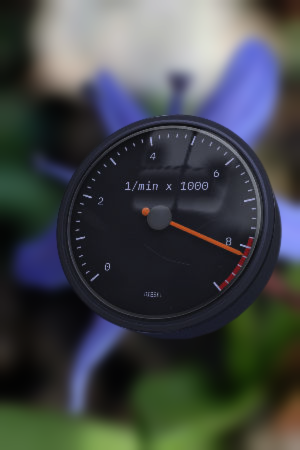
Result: 8200 rpm
